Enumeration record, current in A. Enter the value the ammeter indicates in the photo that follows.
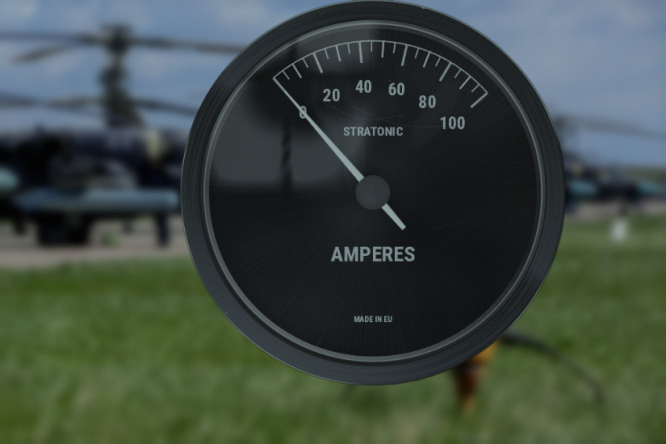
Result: 0 A
